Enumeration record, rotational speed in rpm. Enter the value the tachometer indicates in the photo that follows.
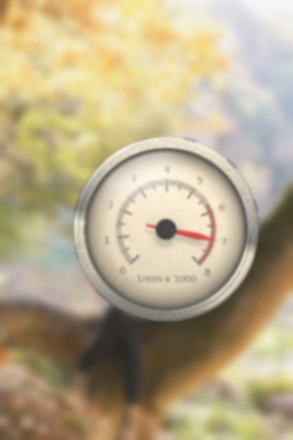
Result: 7000 rpm
